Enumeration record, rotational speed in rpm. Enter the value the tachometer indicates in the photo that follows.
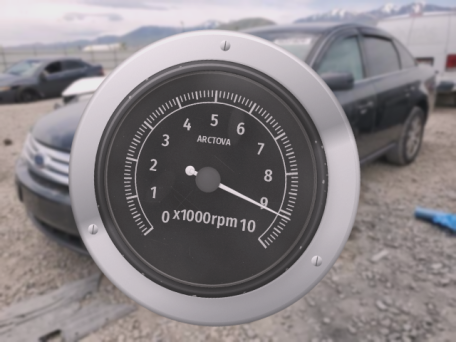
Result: 9100 rpm
